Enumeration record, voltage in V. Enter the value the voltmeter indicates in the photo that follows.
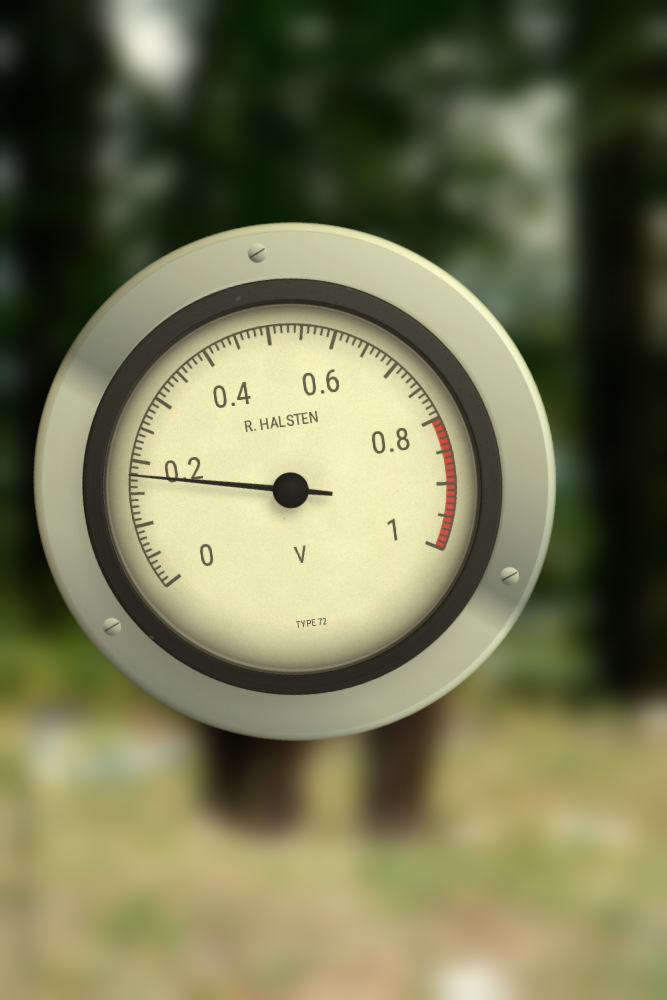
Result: 0.18 V
